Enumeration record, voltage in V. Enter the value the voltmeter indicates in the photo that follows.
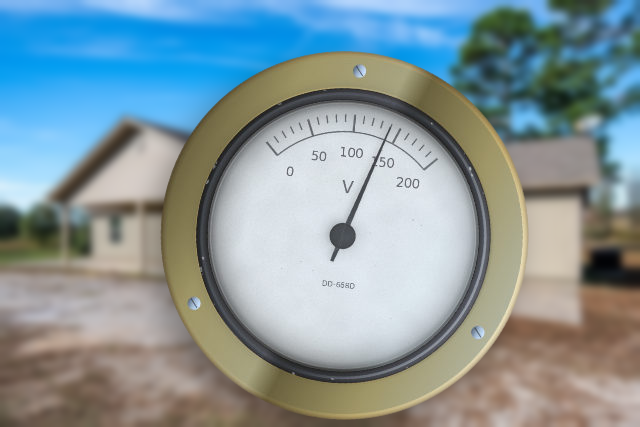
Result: 140 V
